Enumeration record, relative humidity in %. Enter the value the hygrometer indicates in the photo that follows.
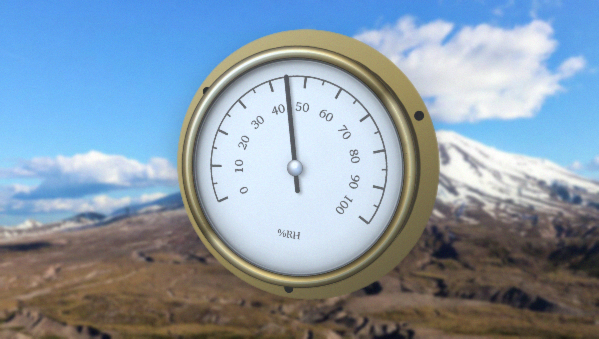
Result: 45 %
